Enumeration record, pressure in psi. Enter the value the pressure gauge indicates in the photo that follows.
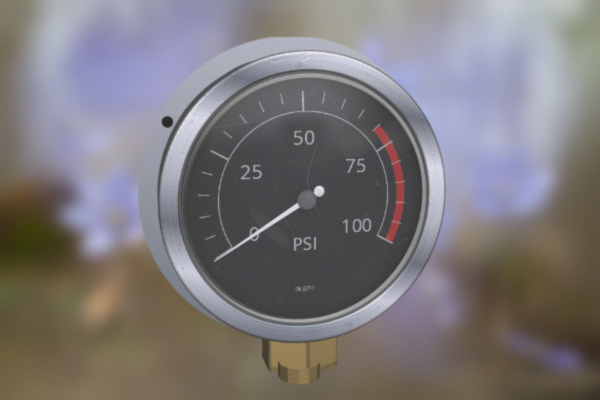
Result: 0 psi
